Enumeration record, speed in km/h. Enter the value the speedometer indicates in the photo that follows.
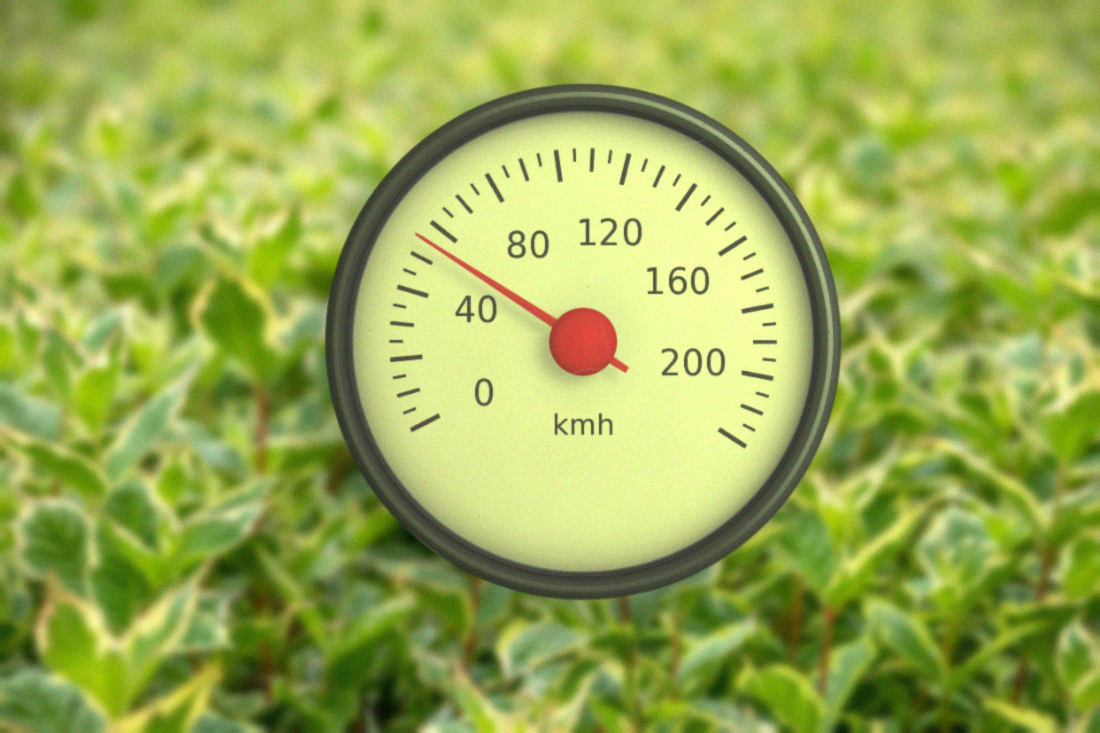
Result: 55 km/h
